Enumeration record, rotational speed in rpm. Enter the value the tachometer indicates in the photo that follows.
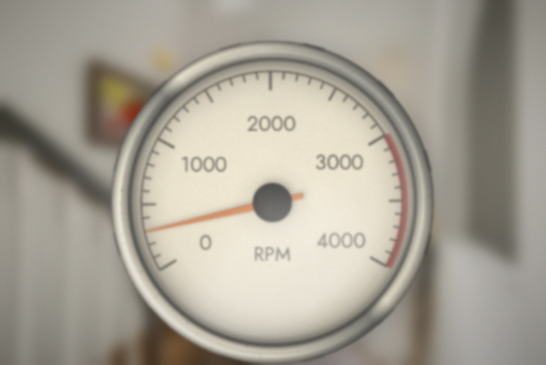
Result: 300 rpm
